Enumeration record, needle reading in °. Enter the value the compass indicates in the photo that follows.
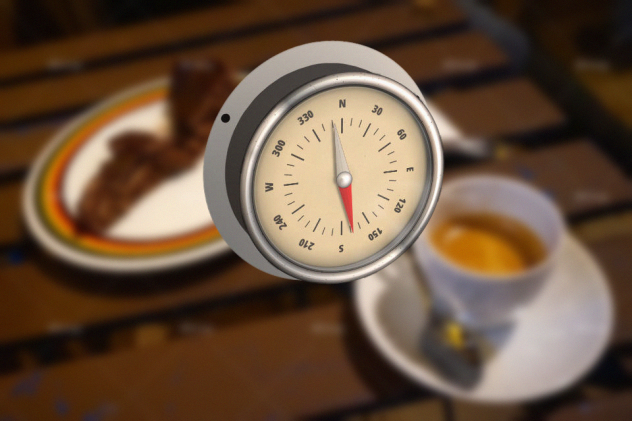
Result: 170 °
